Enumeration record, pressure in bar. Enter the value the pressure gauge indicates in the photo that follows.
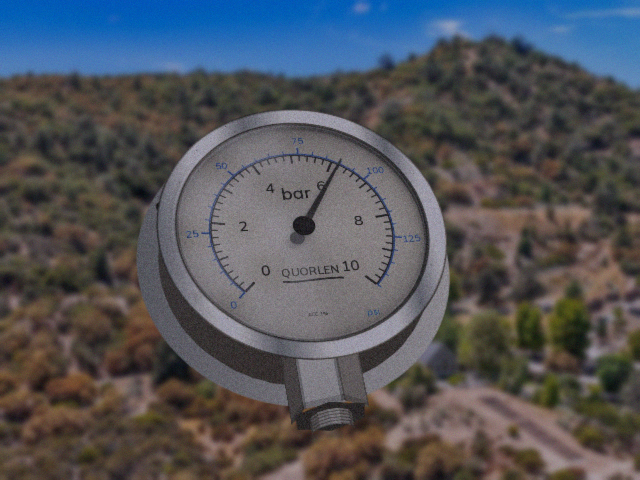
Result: 6.2 bar
